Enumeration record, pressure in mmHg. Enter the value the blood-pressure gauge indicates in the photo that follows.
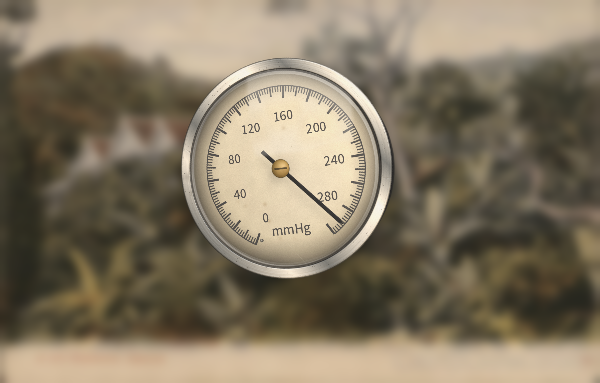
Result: 290 mmHg
